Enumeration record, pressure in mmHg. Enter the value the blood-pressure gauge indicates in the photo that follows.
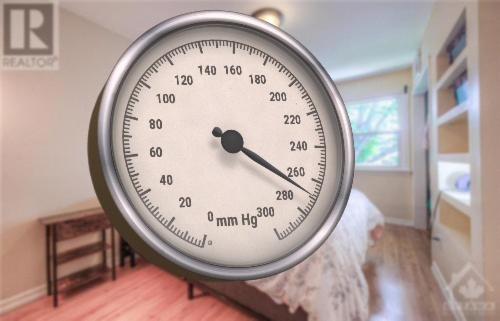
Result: 270 mmHg
